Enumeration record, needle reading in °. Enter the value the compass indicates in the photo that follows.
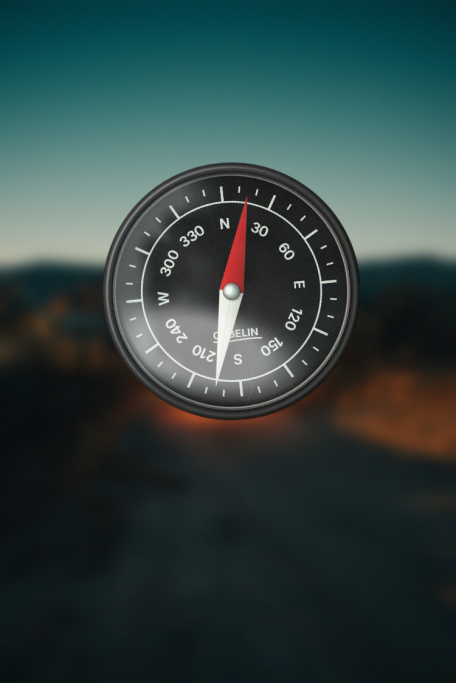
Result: 15 °
